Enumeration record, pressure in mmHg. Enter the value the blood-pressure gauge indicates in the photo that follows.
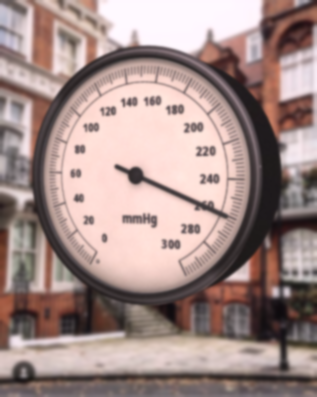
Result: 260 mmHg
